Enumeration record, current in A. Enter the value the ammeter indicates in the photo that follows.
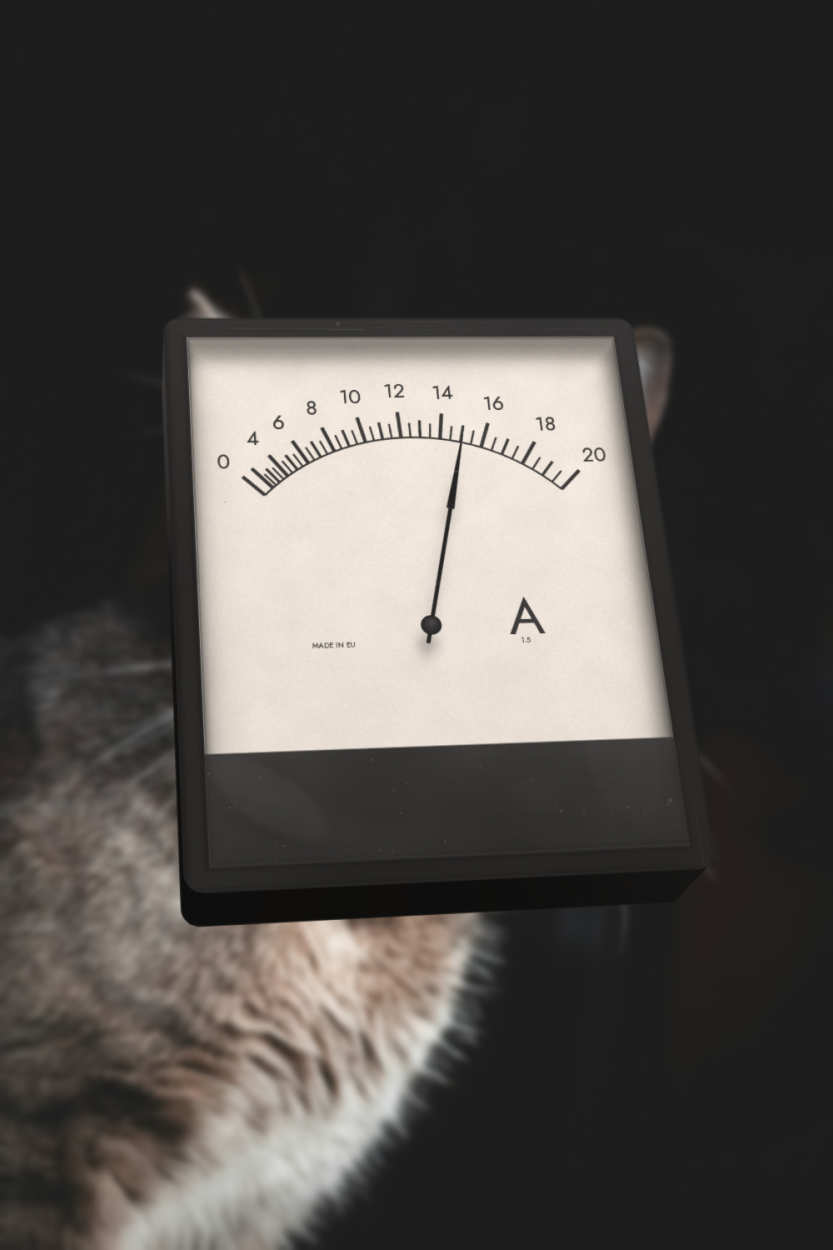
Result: 15 A
